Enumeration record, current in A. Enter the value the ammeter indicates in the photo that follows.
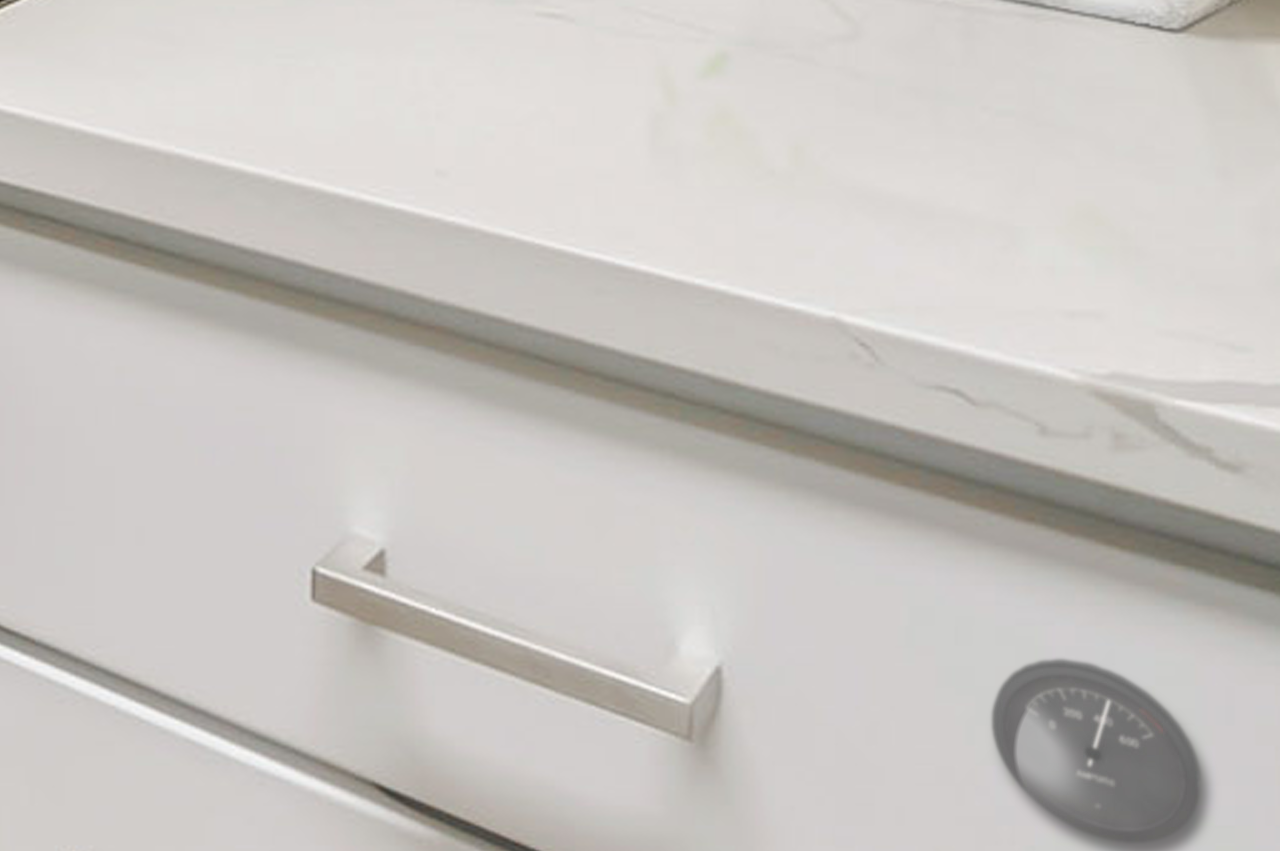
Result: 400 A
